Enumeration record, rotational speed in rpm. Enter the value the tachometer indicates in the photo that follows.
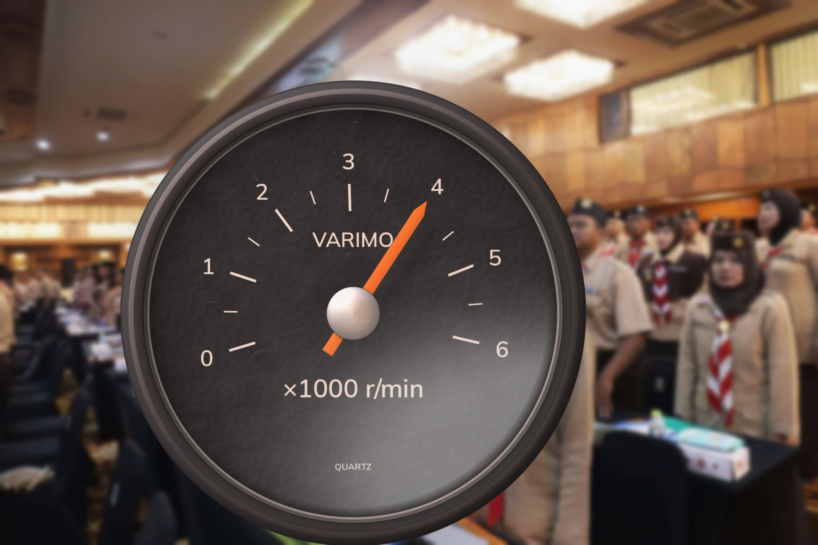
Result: 4000 rpm
